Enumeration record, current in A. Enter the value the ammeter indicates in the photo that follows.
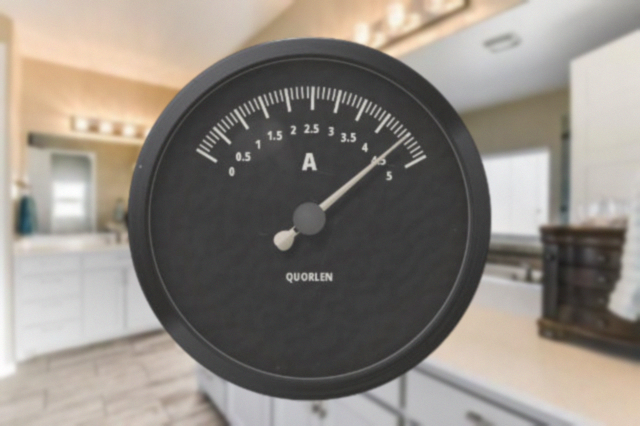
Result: 4.5 A
